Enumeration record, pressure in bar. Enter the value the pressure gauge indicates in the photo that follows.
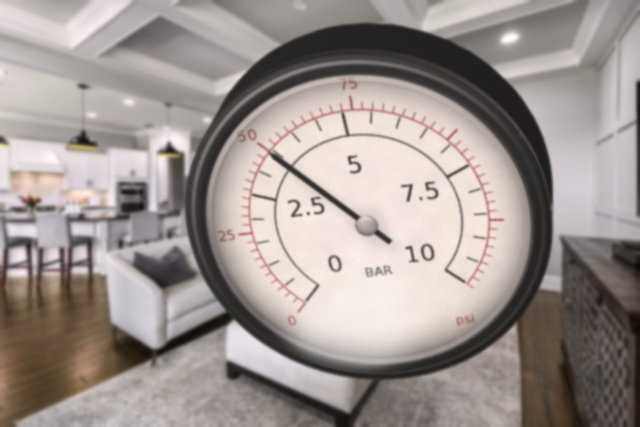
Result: 3.5 bar
